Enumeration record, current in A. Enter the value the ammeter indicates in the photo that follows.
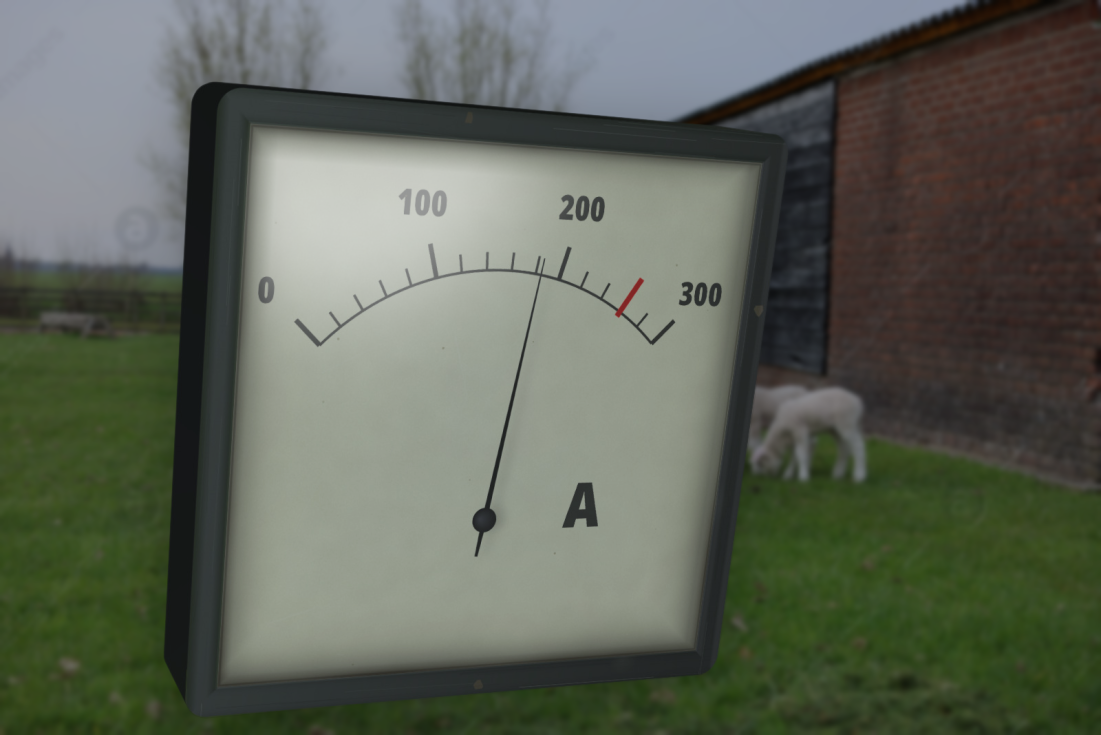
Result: 180 A
